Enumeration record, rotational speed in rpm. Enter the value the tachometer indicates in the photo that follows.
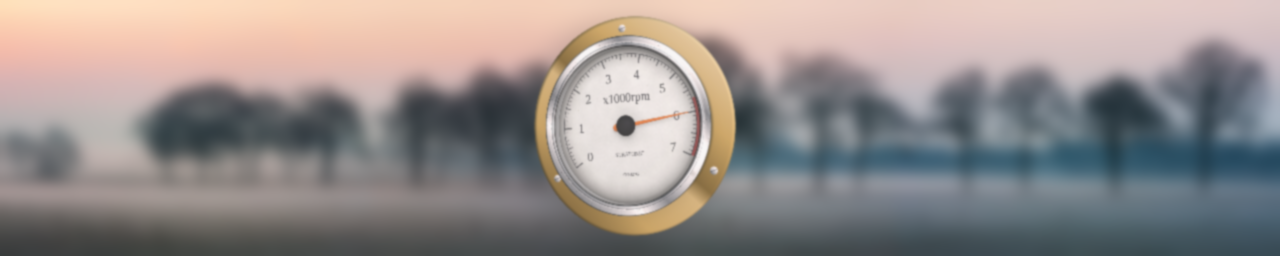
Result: 6000 rpm
